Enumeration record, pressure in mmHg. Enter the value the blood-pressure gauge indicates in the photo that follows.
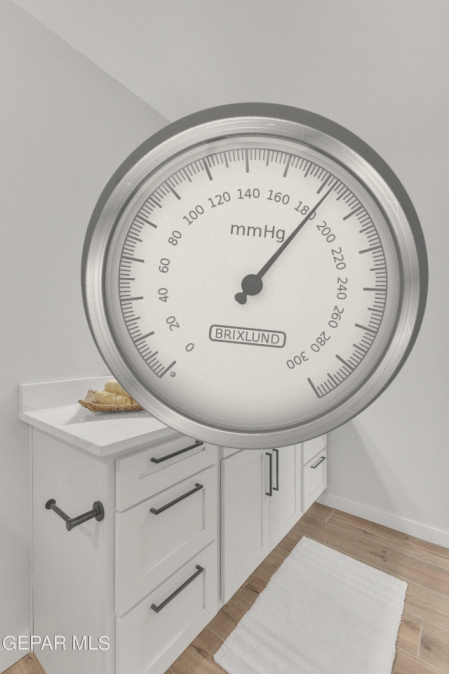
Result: 184 mmHg
